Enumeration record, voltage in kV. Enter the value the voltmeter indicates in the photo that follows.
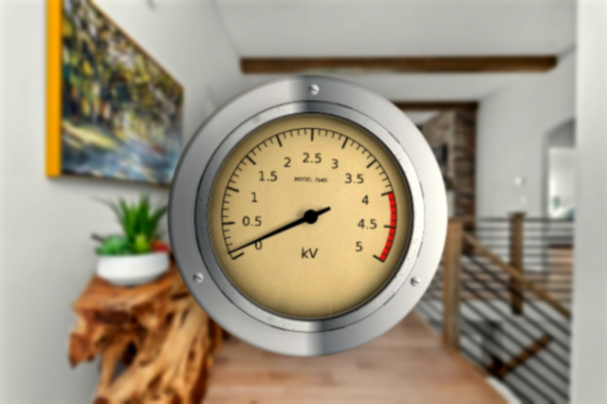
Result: 0.1 kV
